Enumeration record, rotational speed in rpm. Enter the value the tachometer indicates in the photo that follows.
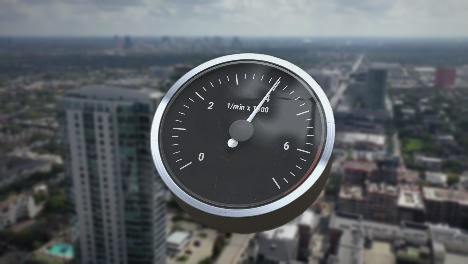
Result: 4000 rpm
